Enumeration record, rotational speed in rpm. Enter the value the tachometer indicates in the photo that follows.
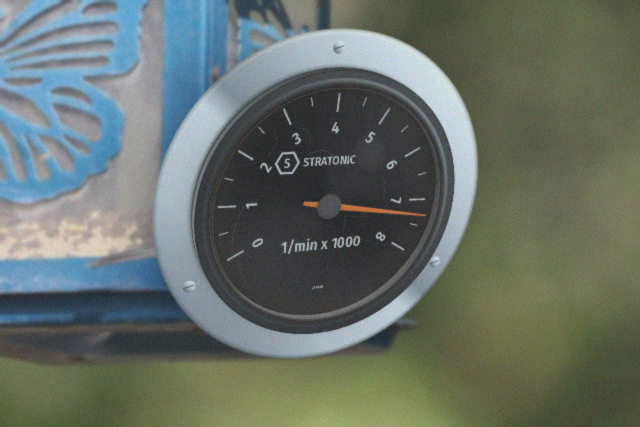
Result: 7250 rpm
